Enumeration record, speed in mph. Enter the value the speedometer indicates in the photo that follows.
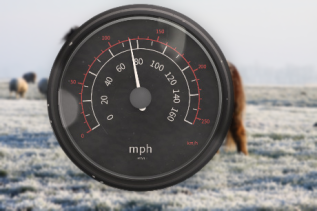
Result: 75 mph
